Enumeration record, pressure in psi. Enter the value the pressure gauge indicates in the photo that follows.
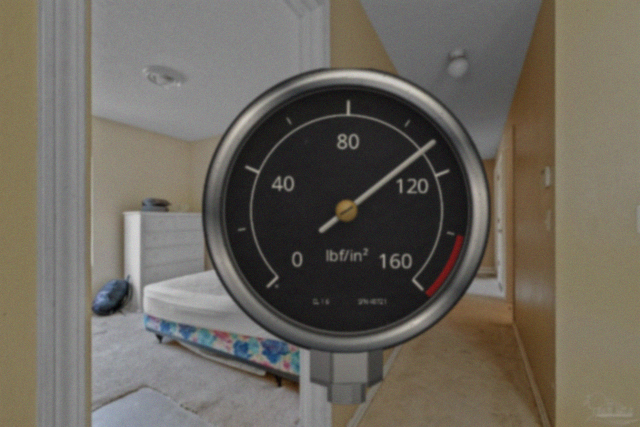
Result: 110 psi
